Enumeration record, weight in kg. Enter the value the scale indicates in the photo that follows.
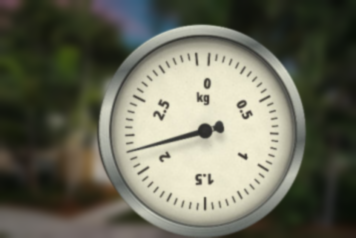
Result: 2.15 kg
